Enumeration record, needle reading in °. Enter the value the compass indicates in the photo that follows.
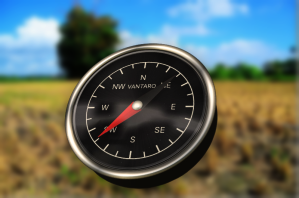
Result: 225 °
